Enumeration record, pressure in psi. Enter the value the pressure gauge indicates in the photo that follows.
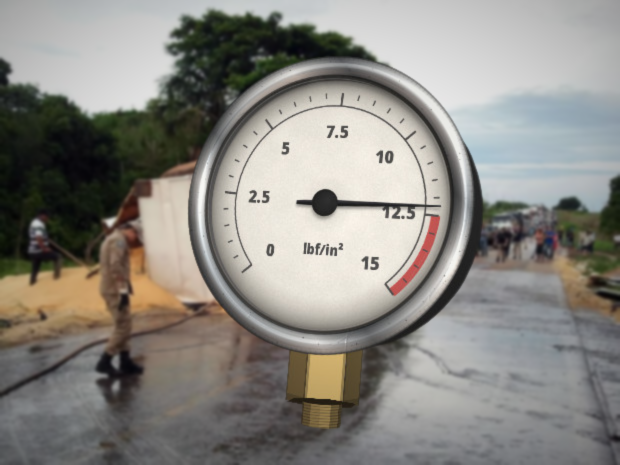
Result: 12.25 psi
